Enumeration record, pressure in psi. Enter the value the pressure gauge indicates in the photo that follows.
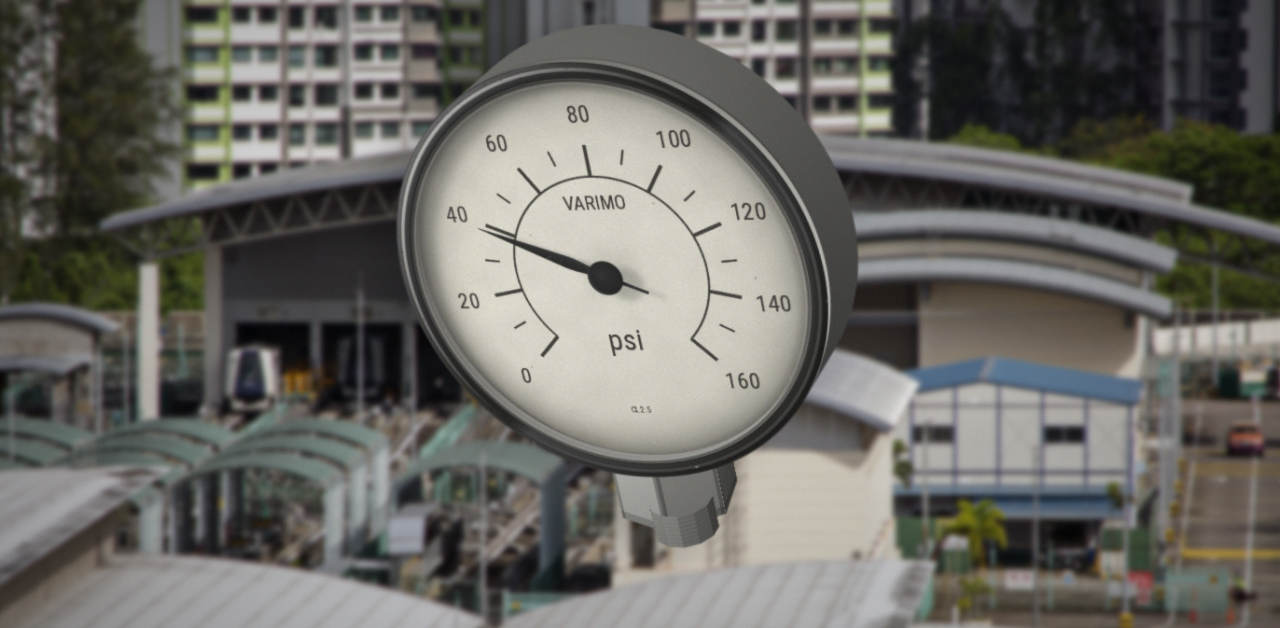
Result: 40 psi
